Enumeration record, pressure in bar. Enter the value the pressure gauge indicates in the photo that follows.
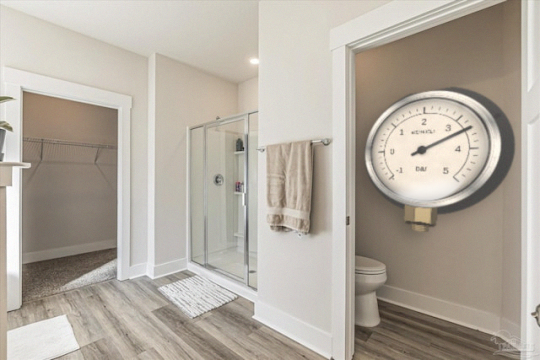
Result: 3.4 bar
